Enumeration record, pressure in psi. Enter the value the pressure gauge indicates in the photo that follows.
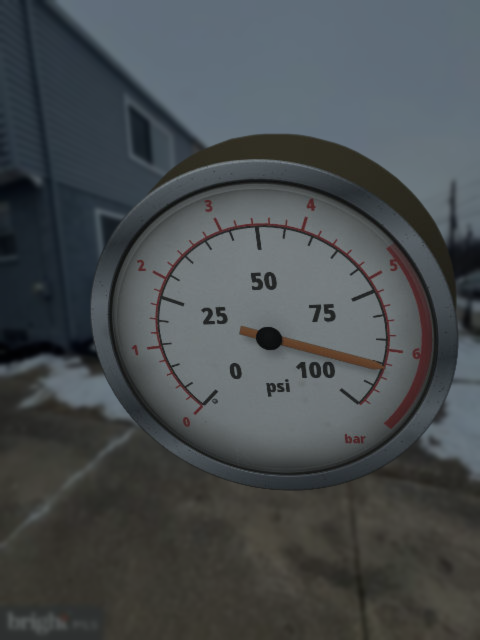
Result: 90 psi
